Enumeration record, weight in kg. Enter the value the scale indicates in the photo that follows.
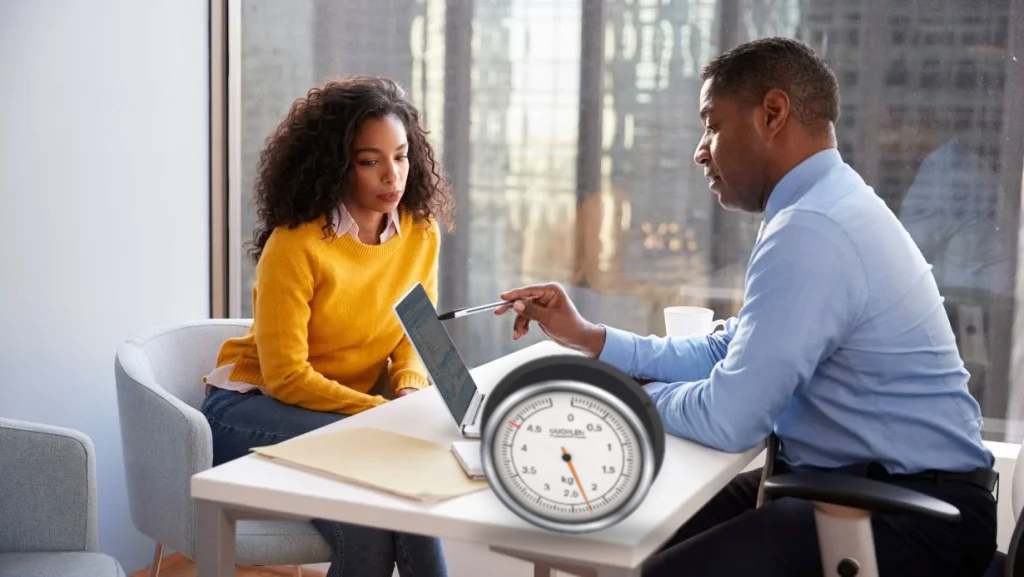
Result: 2.25 kg
